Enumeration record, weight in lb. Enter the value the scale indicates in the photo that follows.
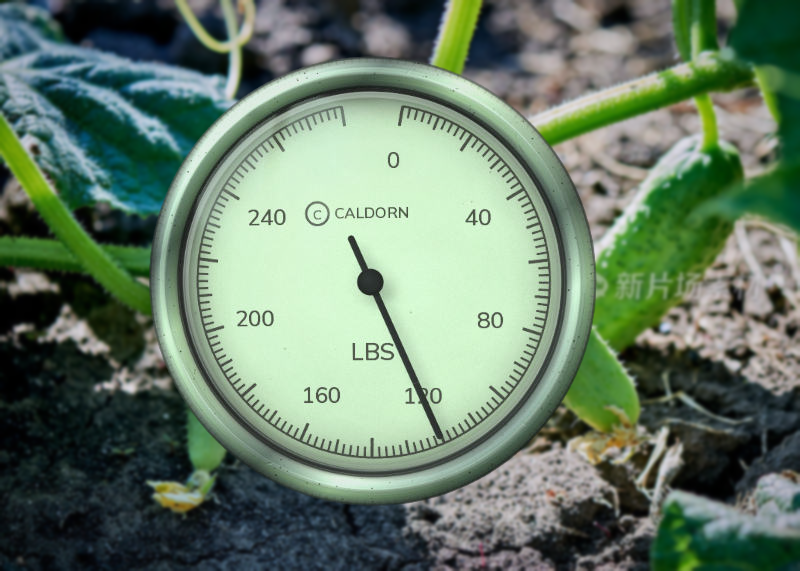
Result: 120 lb
